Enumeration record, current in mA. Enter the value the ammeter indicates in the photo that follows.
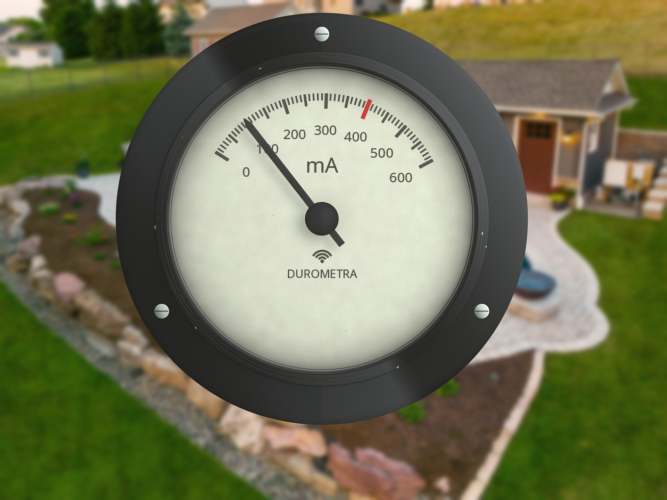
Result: 100 mA
